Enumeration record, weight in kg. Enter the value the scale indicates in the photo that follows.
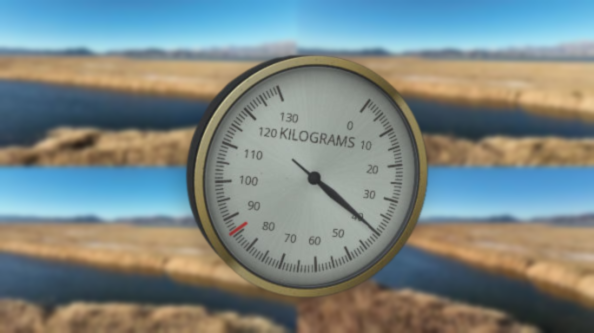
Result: 40 kg
